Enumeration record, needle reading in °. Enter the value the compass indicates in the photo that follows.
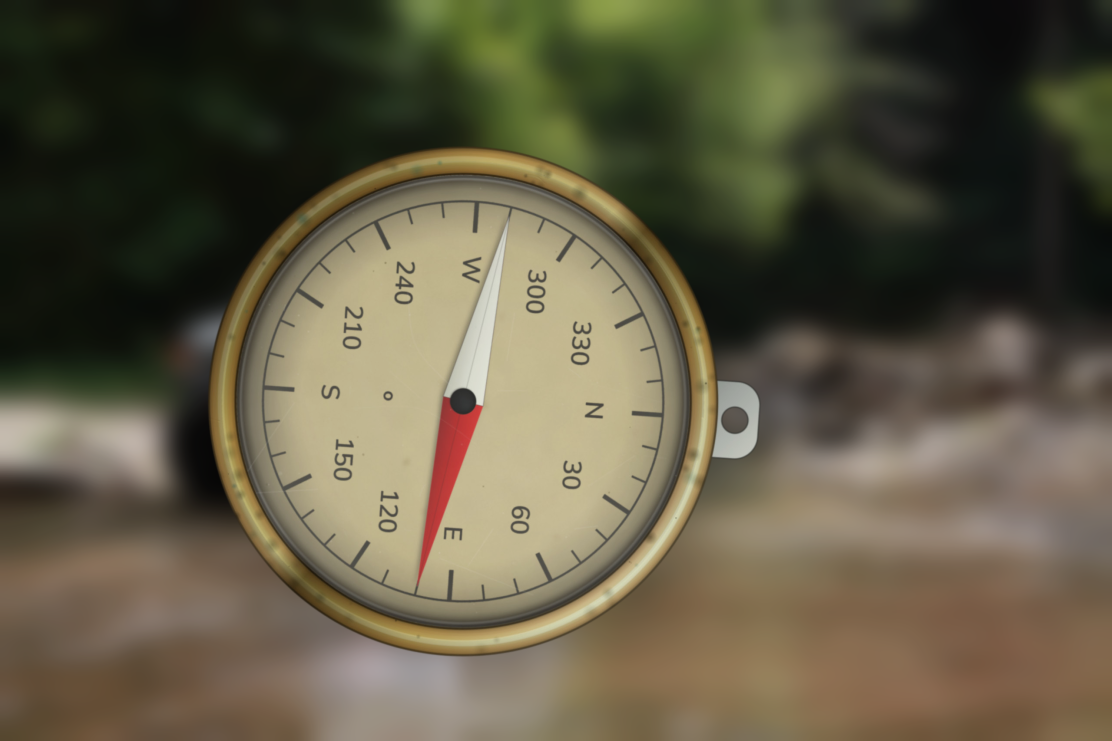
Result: 100 °
